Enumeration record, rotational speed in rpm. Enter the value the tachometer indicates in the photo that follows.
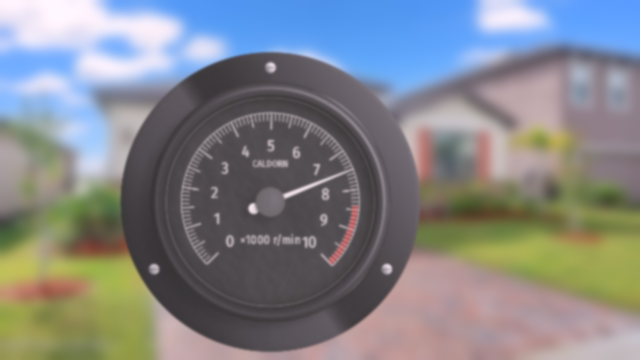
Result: 7500 rpm
